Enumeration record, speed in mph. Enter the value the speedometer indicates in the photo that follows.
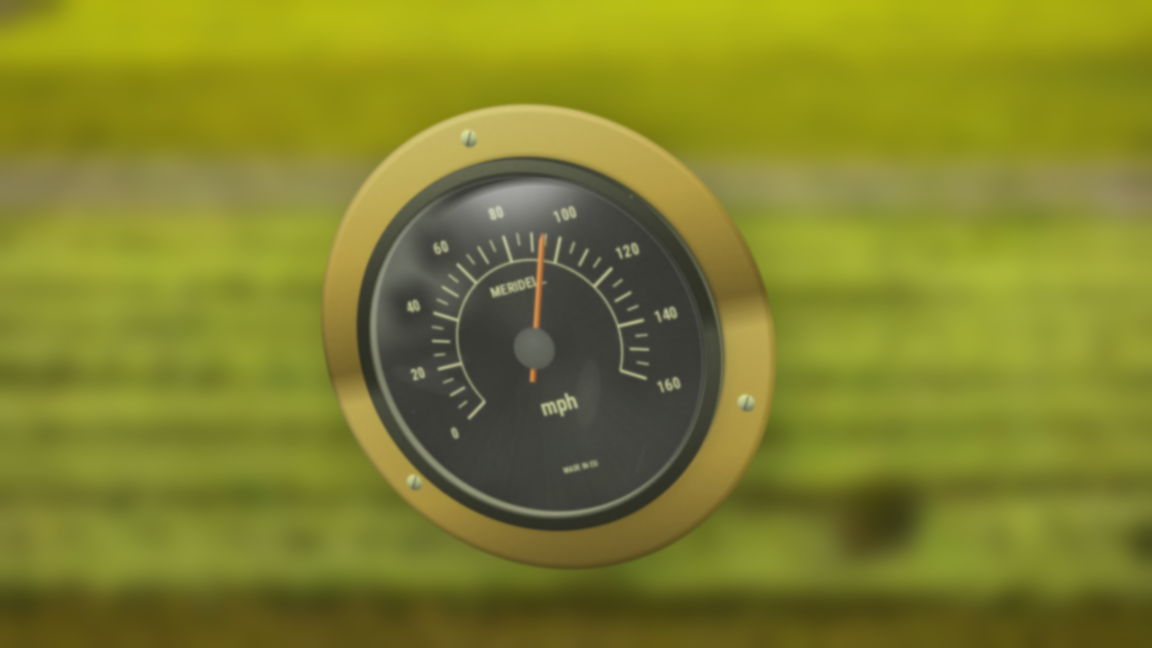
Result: 95 mph
